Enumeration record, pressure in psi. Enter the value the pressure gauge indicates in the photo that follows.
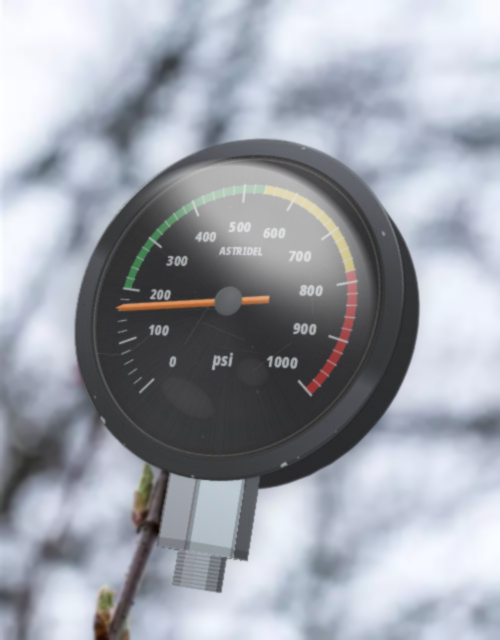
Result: 160 psi
